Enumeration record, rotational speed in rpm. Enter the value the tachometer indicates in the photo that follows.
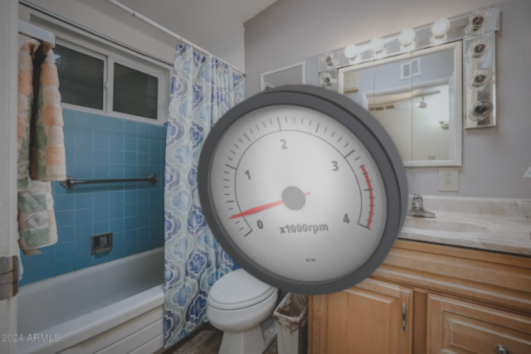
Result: 300 rpm
